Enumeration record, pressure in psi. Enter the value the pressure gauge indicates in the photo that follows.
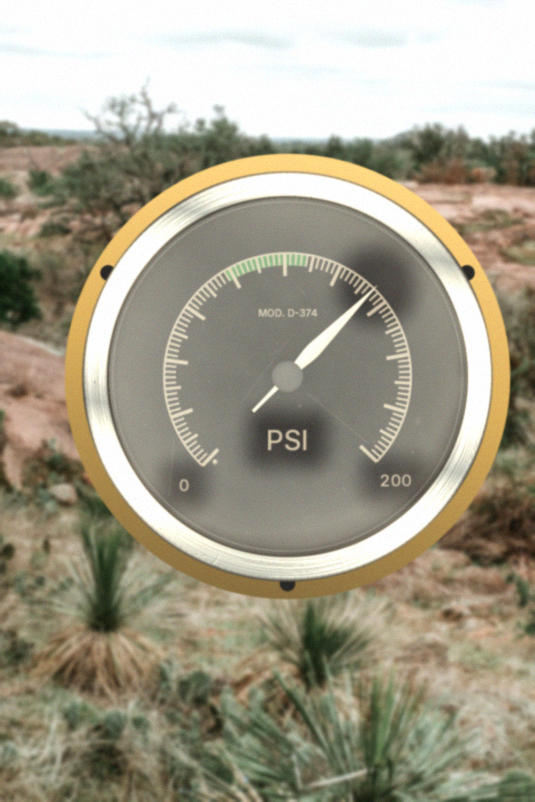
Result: 134 psi
